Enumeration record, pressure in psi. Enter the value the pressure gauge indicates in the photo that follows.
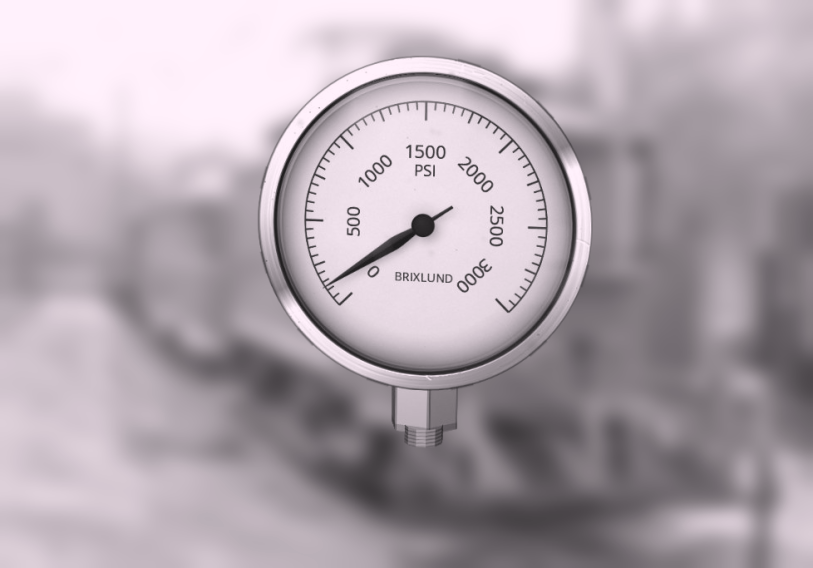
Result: 125 psi
